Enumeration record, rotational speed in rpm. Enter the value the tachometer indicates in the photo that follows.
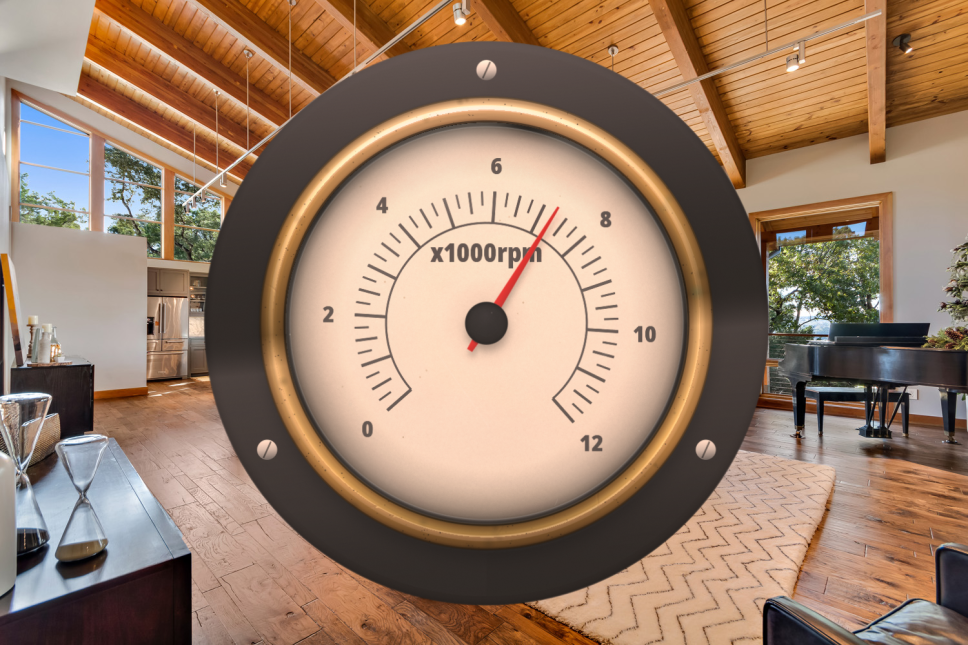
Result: 7250 rpm
